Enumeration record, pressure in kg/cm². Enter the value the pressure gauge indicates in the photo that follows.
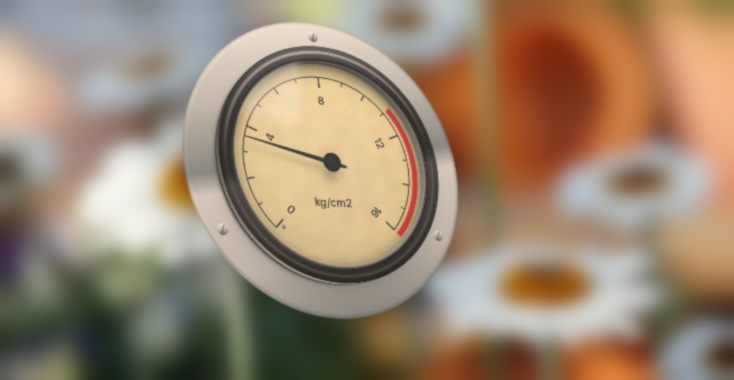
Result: 3.5 kg/cm²
